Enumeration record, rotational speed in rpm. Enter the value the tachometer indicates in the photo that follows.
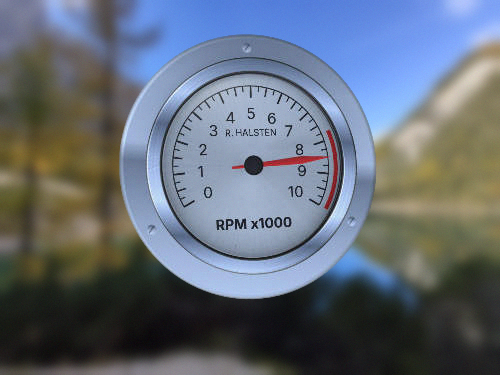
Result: 8500 rpm
